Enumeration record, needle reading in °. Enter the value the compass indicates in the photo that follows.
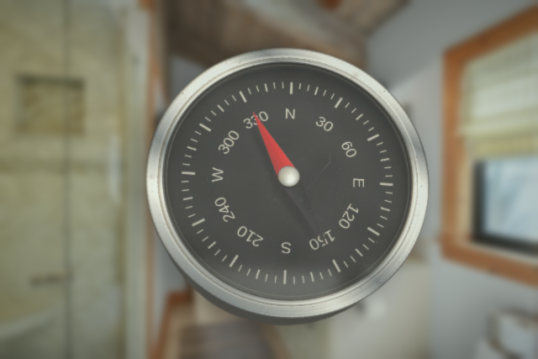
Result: 330 °
